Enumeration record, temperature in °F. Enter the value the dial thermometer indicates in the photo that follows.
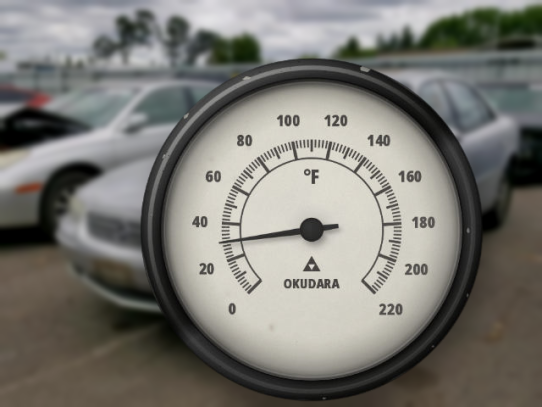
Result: 30 °F
